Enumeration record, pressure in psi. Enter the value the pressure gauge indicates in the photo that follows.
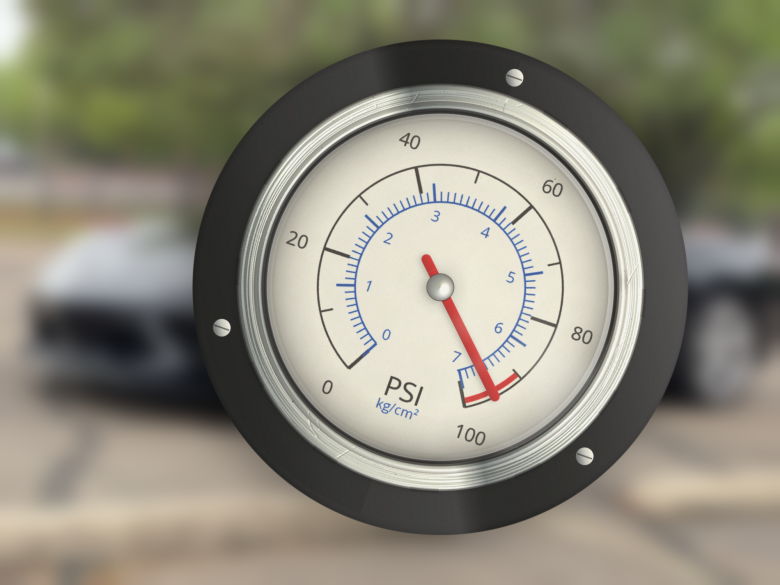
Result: 95 psi
